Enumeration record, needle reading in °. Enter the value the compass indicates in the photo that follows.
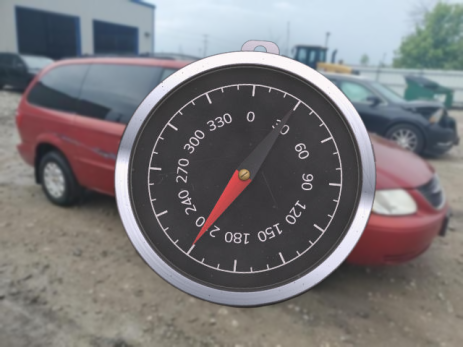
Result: 210 °
